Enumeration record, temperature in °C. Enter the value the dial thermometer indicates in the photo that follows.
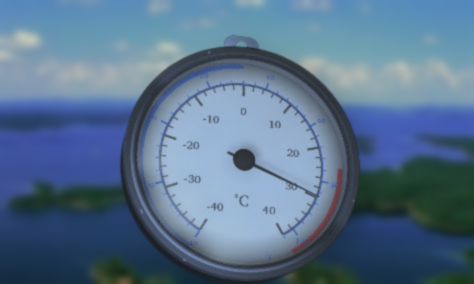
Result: 30 °C
